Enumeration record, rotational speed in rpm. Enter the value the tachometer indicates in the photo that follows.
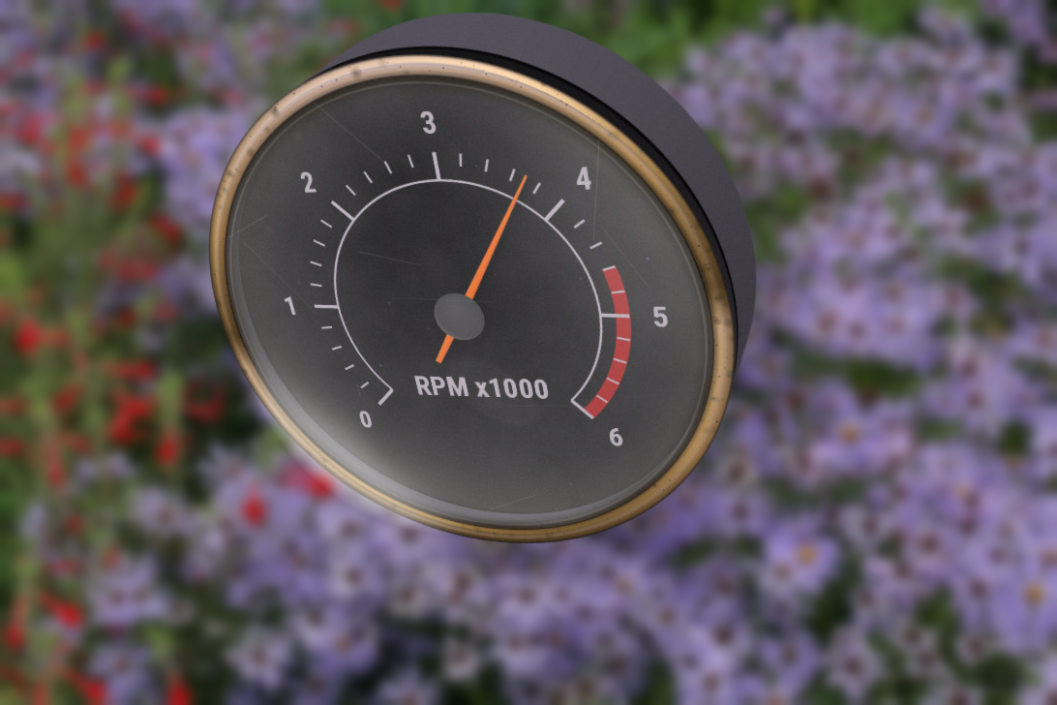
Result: 3700 rpm
